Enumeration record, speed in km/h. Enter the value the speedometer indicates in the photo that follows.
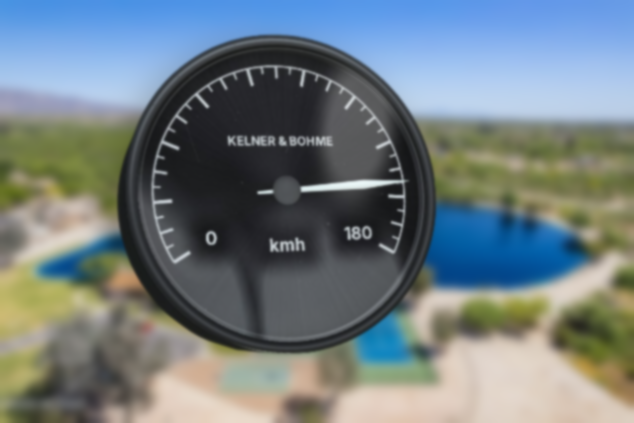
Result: 155 km/h
